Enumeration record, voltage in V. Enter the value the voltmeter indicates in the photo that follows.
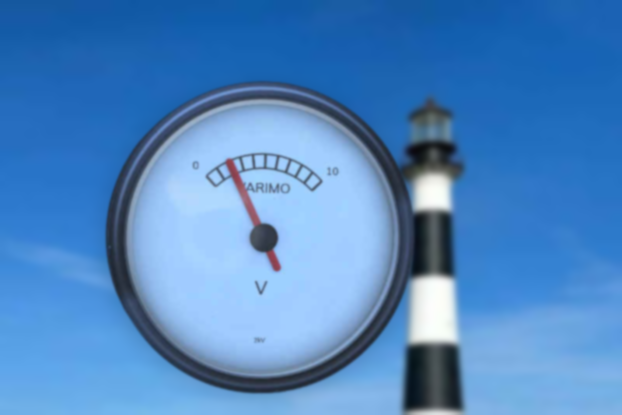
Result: 2 V
